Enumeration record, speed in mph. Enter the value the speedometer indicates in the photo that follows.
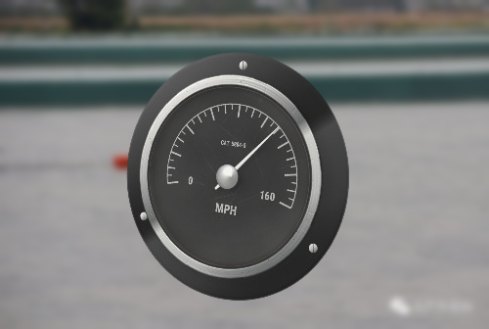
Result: 110 mph
